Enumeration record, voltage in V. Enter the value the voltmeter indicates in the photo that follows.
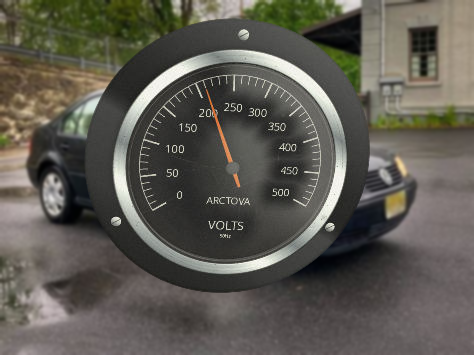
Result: 210 V
